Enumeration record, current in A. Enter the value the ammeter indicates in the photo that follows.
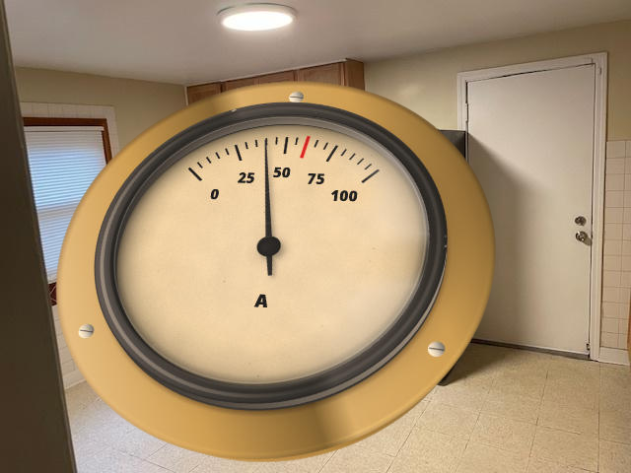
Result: 40 A
